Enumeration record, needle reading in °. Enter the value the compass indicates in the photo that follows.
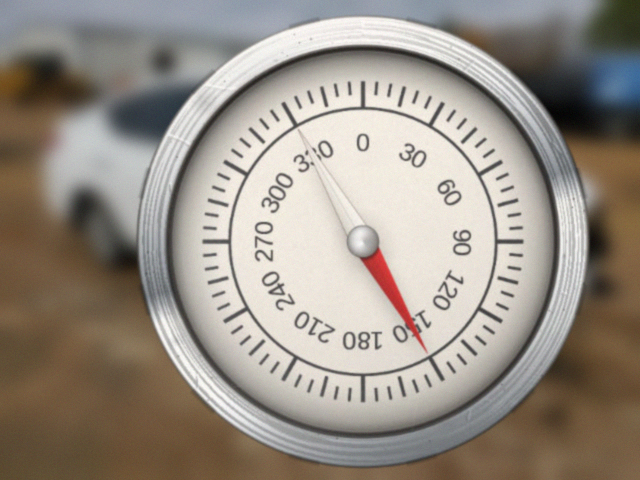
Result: 150 °
